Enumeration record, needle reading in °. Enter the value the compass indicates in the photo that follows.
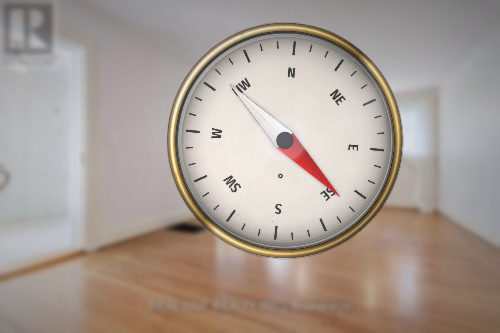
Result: 130 °
